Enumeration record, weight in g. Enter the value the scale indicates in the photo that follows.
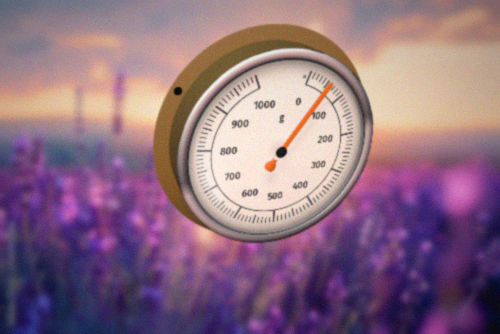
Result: 50 g
